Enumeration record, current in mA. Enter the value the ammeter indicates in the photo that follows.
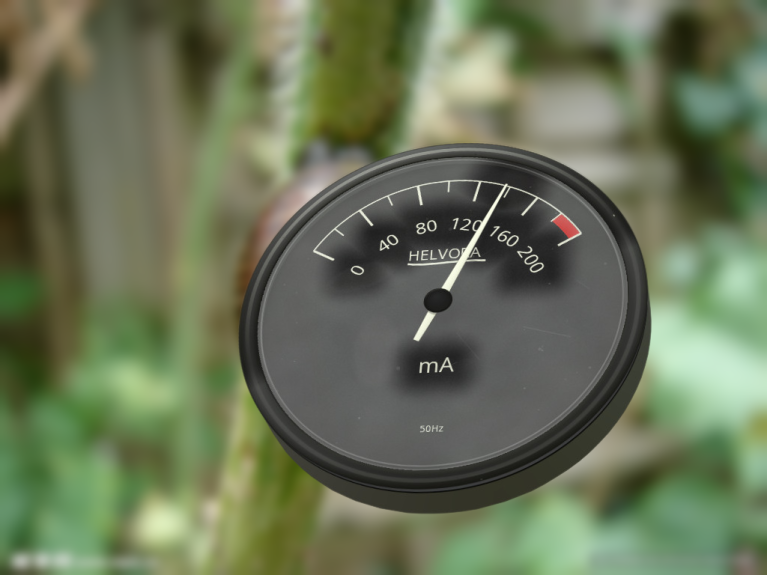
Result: 140 mA
